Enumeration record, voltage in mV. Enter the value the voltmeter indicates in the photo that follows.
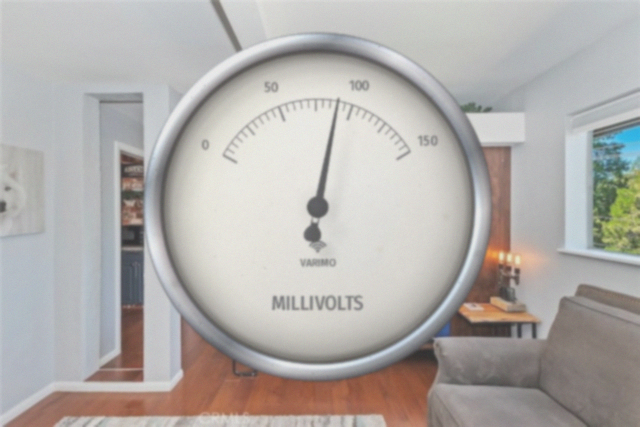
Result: 90 mV
